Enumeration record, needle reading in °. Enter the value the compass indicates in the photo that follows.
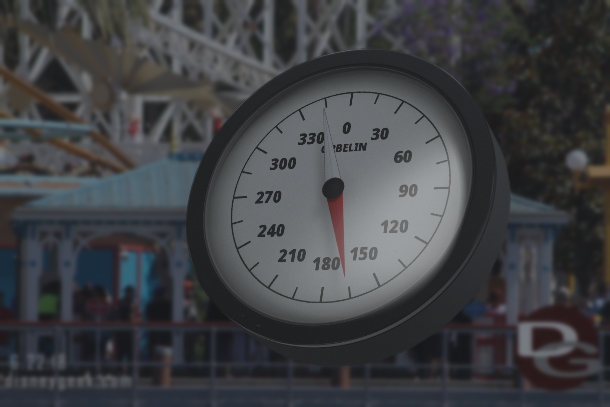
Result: 165 °
